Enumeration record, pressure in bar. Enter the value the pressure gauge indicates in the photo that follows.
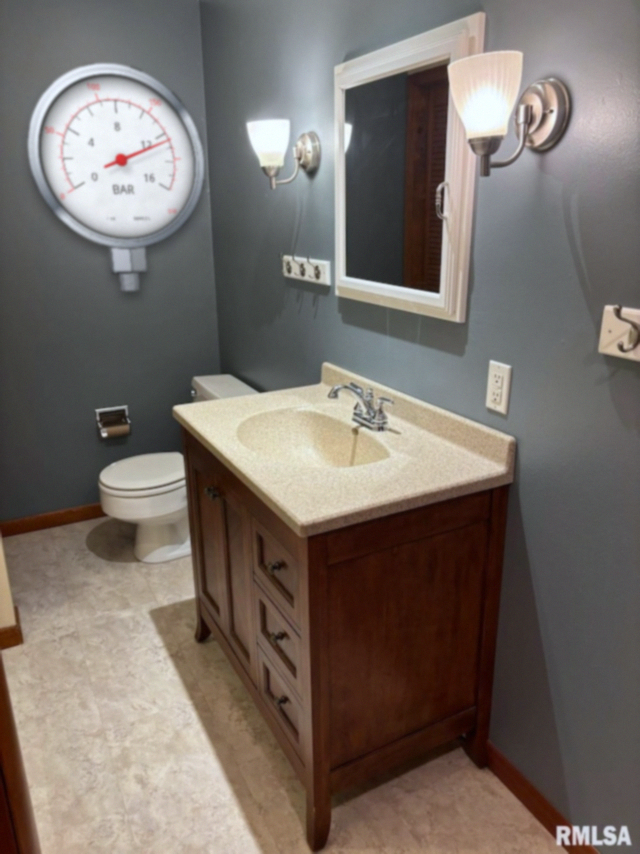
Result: 12.5 bar
